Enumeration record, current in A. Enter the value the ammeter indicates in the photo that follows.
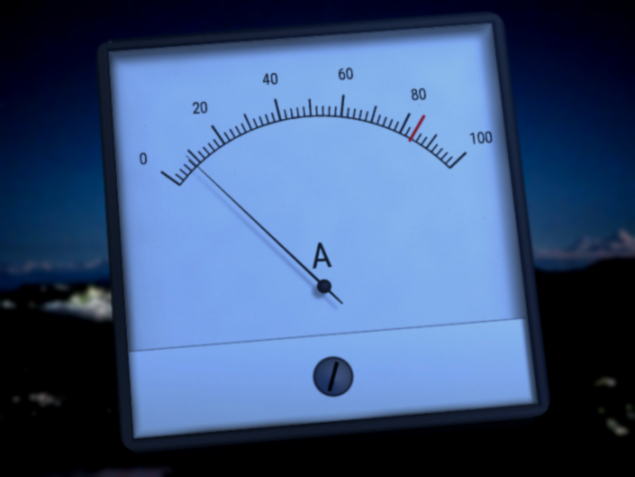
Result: 8 A
